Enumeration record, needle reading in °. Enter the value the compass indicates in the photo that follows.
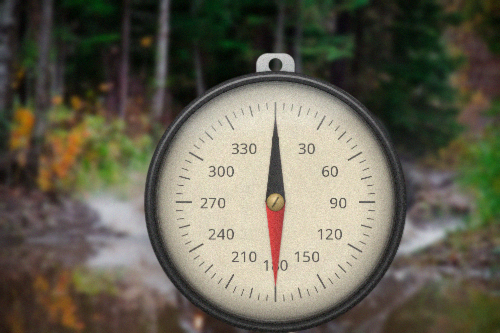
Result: 180 °
